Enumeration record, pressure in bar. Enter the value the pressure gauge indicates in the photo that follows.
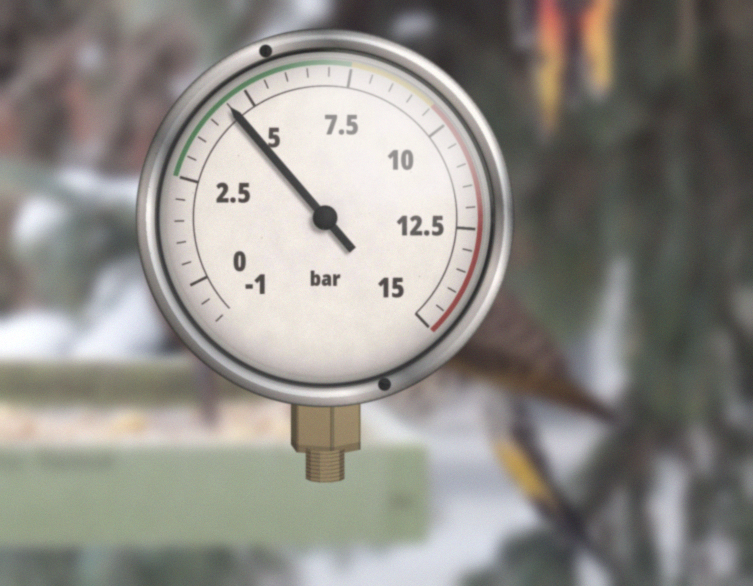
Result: 4.5 bar
